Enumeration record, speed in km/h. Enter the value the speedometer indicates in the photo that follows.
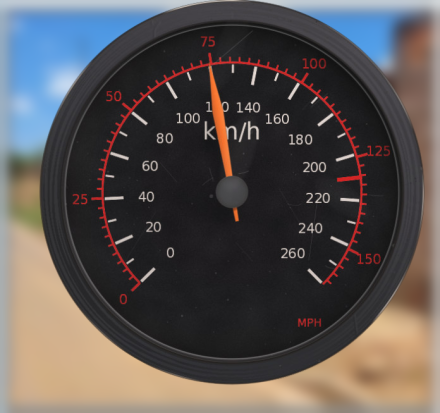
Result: 120 km/h
